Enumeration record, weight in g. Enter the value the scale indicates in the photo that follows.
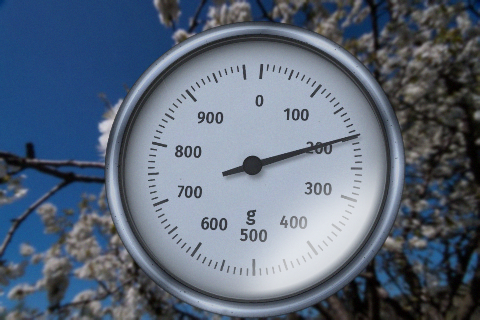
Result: 200 g
